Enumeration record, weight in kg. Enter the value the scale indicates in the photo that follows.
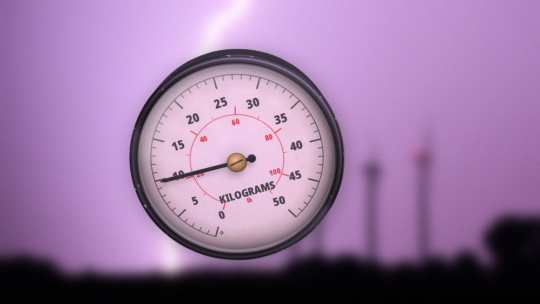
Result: 10 kg
